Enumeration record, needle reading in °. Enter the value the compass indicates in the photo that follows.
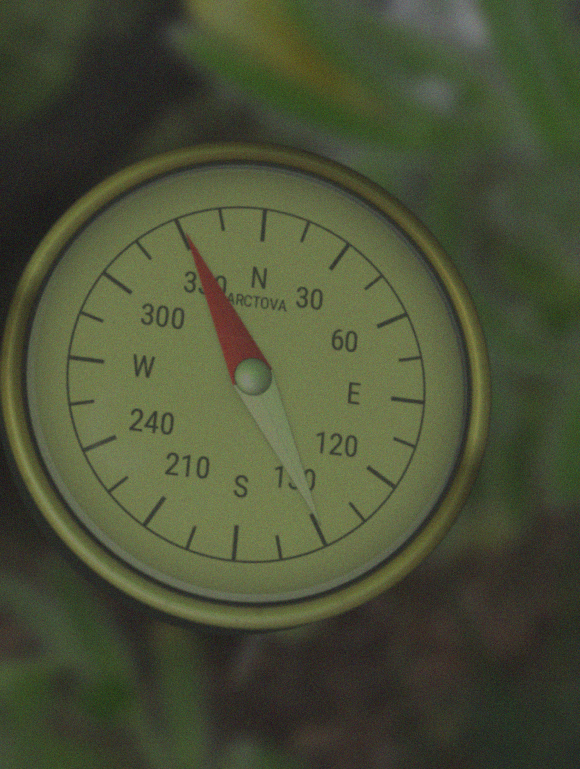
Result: 330 °
